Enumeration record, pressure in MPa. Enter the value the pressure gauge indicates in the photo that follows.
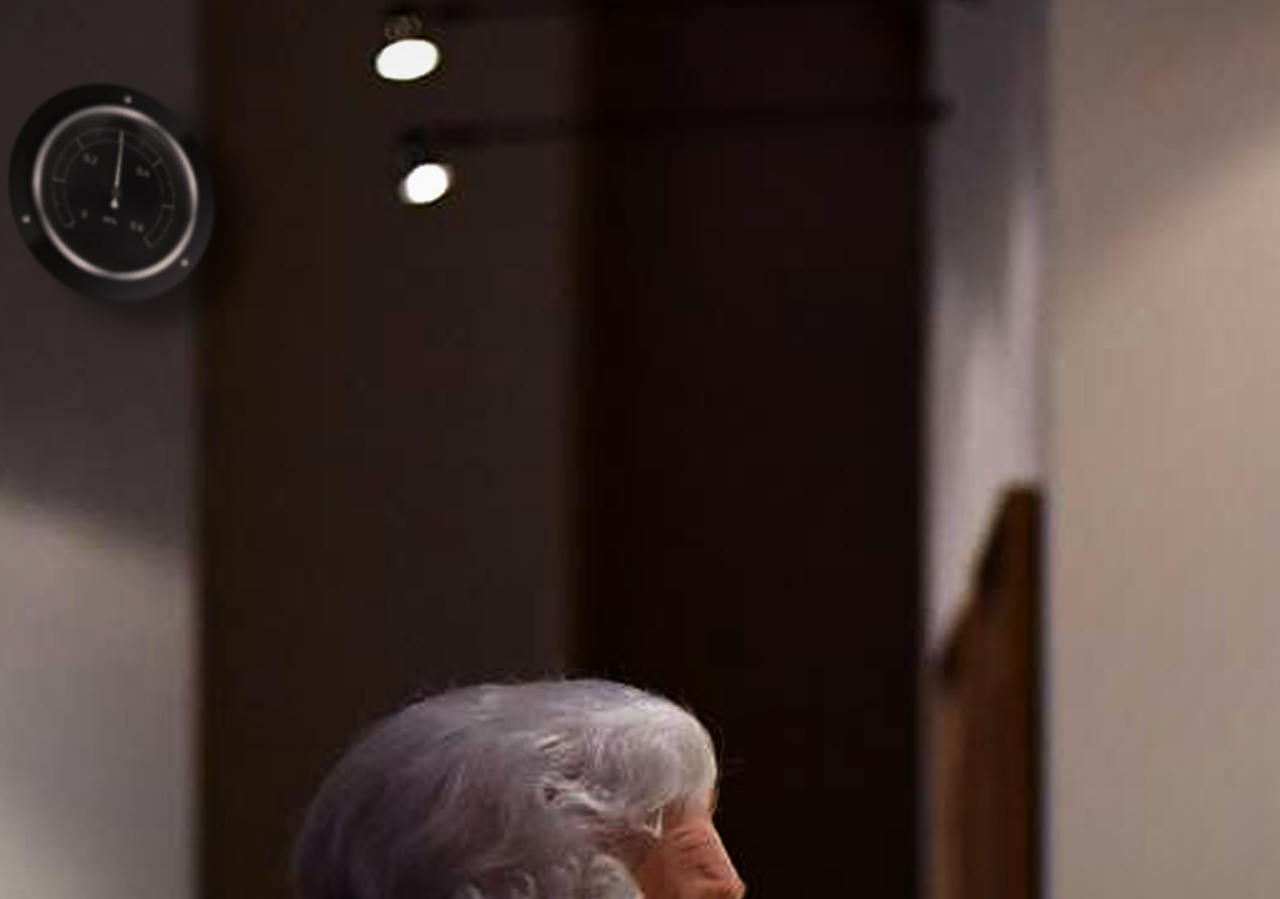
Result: 0.3 MPa
